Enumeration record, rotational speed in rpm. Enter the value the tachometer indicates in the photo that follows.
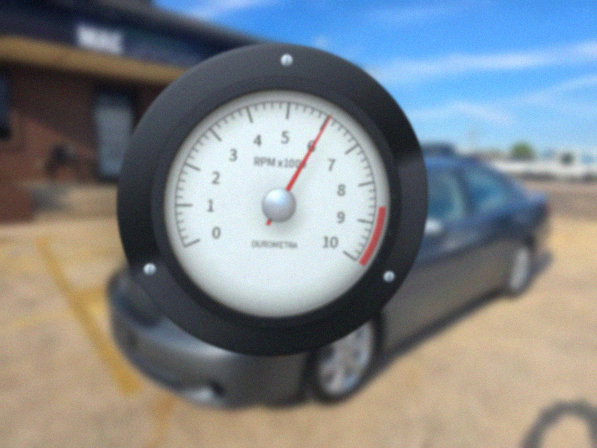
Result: 6000 rpm
